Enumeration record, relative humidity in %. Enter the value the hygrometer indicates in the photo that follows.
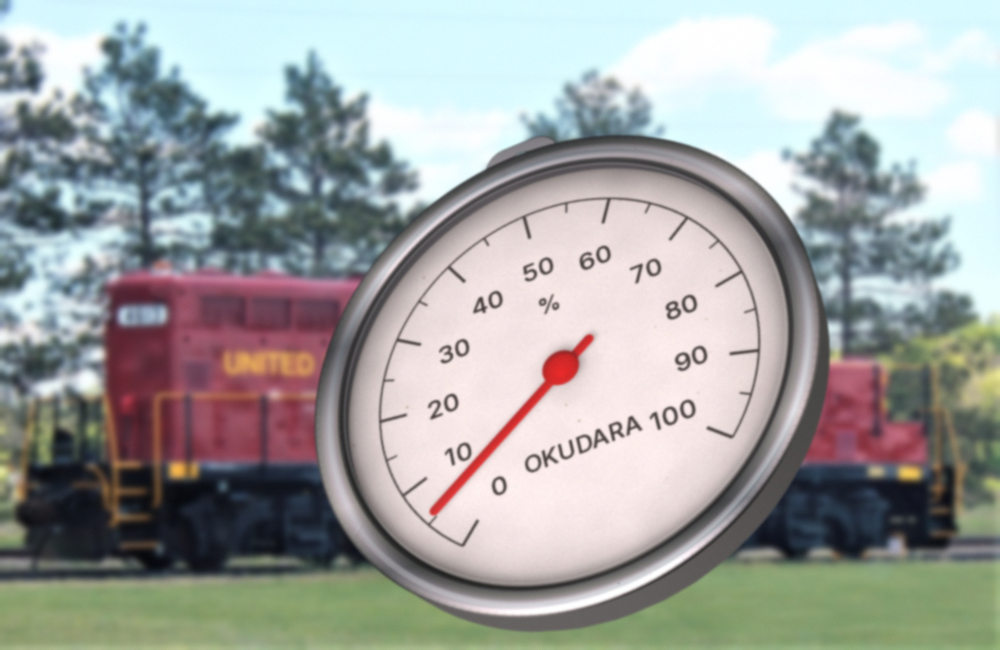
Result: 5 %
